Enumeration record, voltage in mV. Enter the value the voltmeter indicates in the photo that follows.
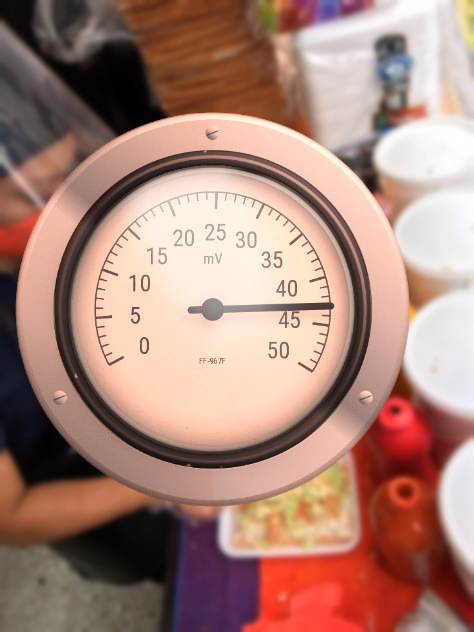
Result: 43 mV
